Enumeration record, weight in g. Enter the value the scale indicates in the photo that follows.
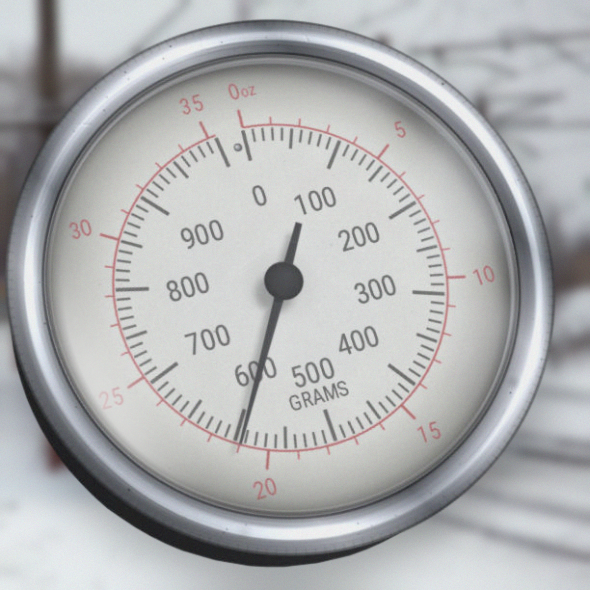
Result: 595 g
